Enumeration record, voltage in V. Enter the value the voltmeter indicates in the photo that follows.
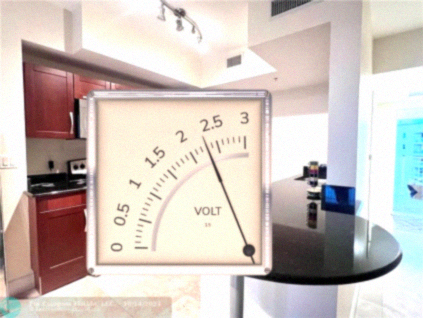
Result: 2.3 V
